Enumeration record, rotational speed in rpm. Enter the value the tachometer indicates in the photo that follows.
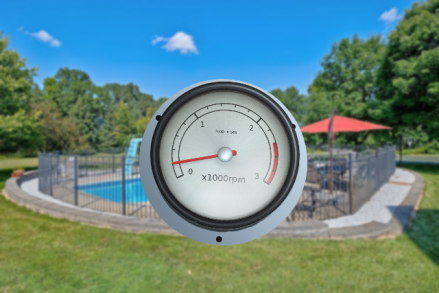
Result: 200 rpm
